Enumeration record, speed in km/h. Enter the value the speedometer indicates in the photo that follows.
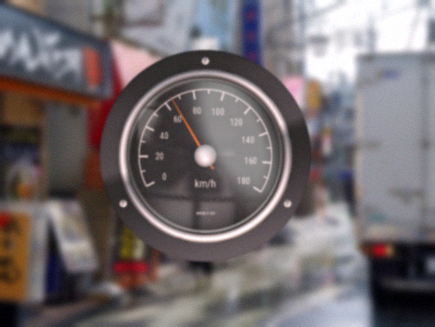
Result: 65 km/h
